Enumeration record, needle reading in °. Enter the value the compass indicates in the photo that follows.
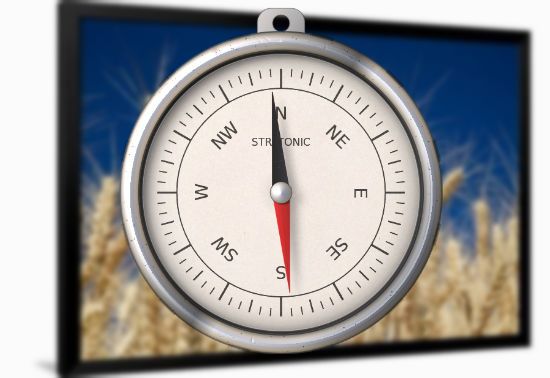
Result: 175 °
